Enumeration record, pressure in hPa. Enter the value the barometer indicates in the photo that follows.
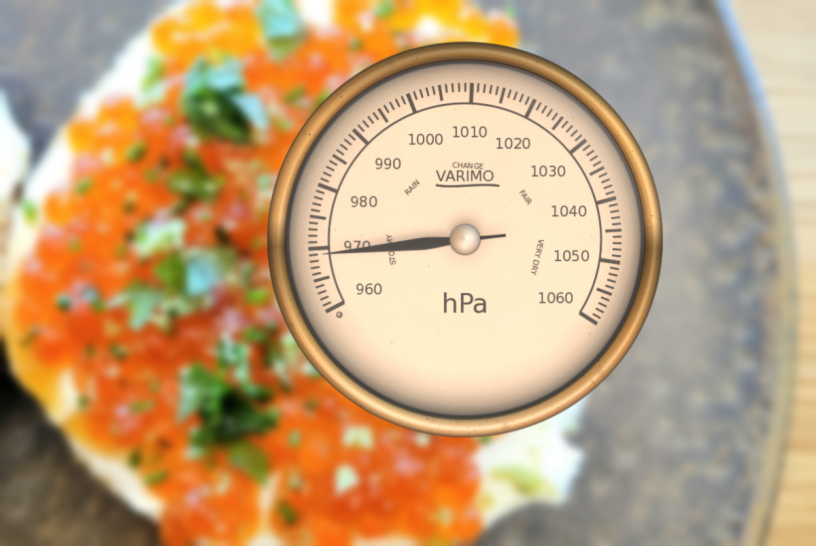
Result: 969 hPa
